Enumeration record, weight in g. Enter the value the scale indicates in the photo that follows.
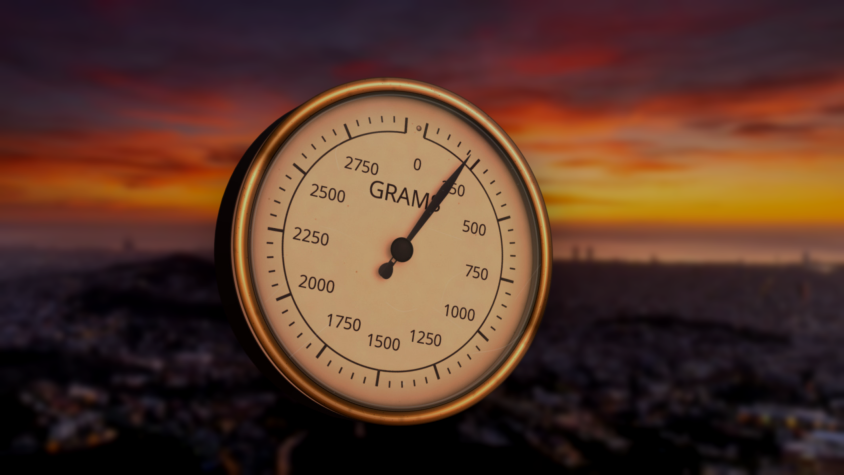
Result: 200 g
